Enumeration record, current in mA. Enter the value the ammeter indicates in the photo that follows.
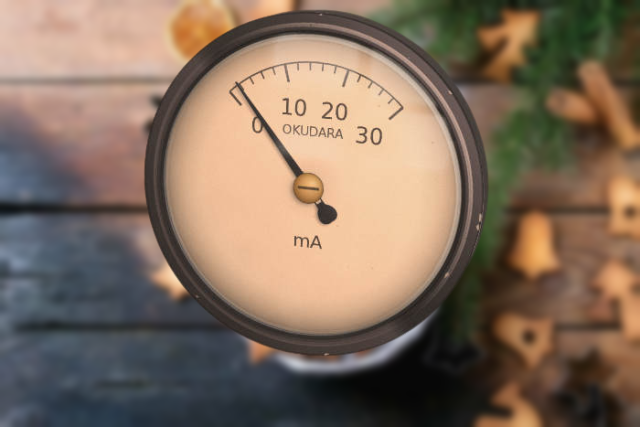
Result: 2 mA
